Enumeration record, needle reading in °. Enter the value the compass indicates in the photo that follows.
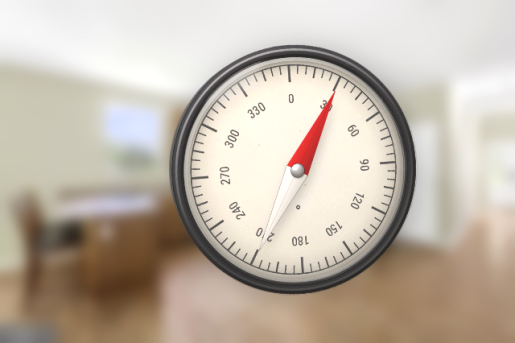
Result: 30 °
